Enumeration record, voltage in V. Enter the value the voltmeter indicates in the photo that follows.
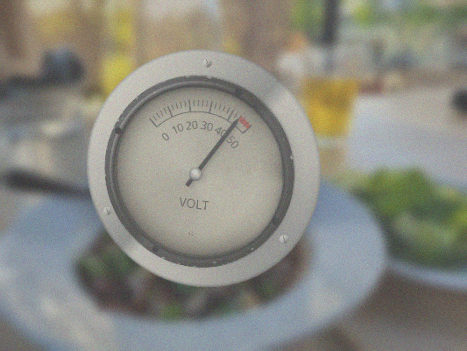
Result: 44 V
